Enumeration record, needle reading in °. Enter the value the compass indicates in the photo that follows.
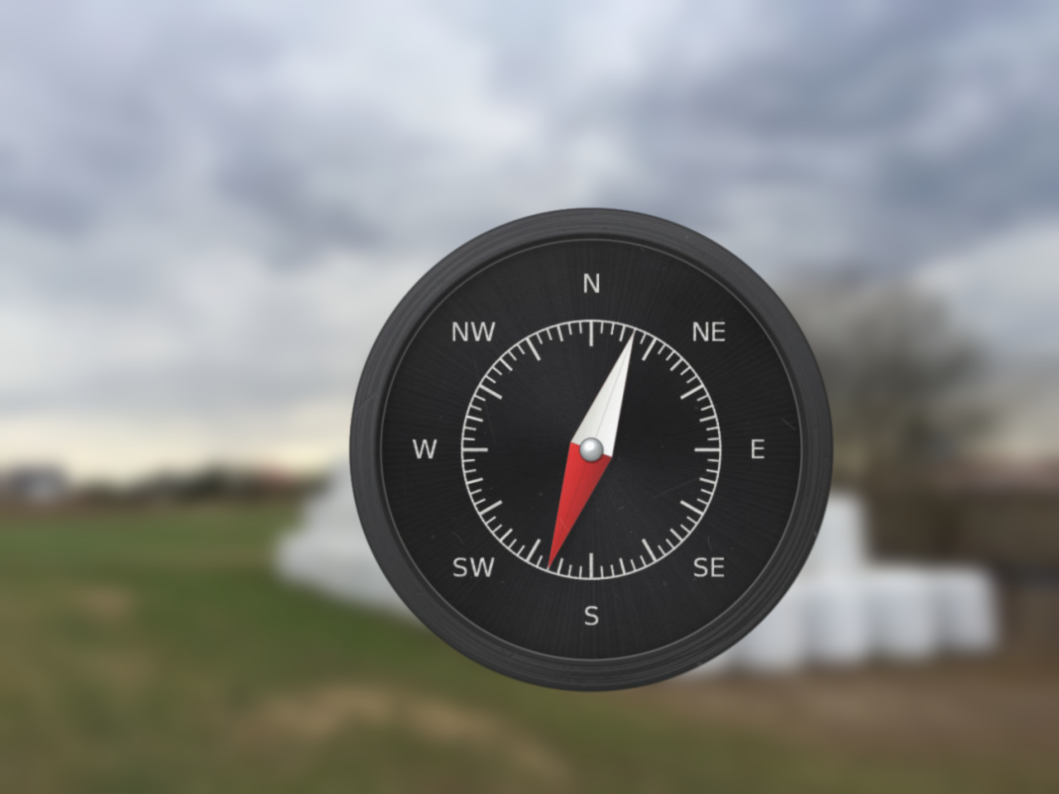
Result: 200 °
